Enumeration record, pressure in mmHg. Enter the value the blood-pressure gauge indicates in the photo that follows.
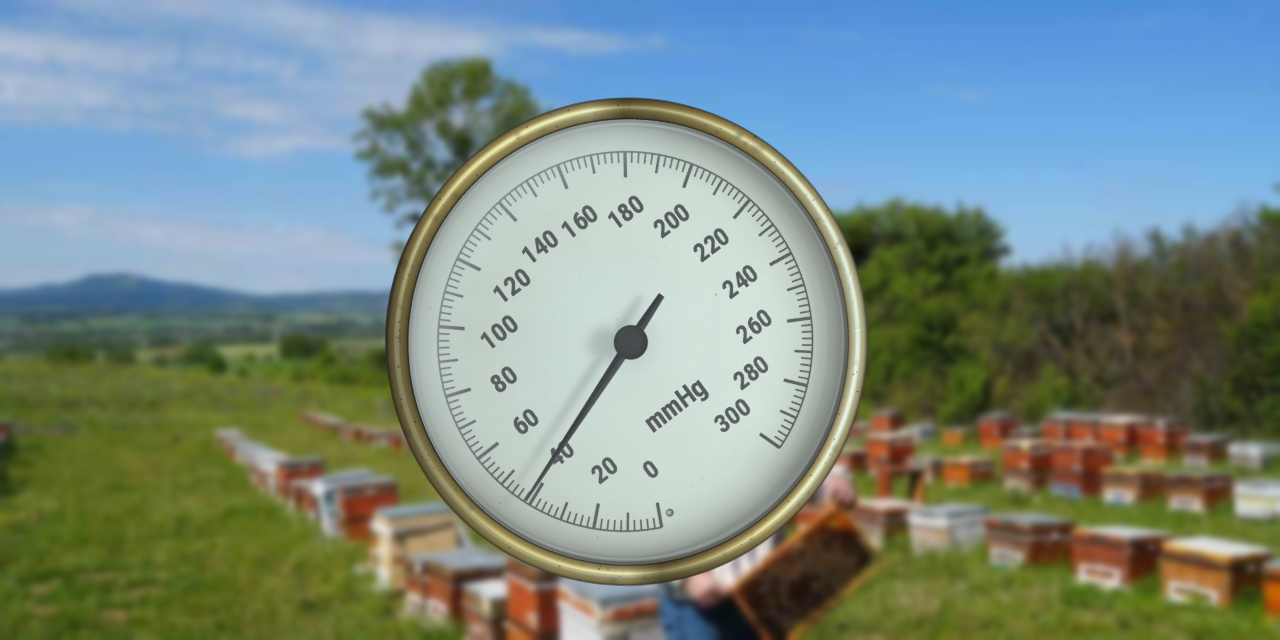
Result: 42 mmHg
